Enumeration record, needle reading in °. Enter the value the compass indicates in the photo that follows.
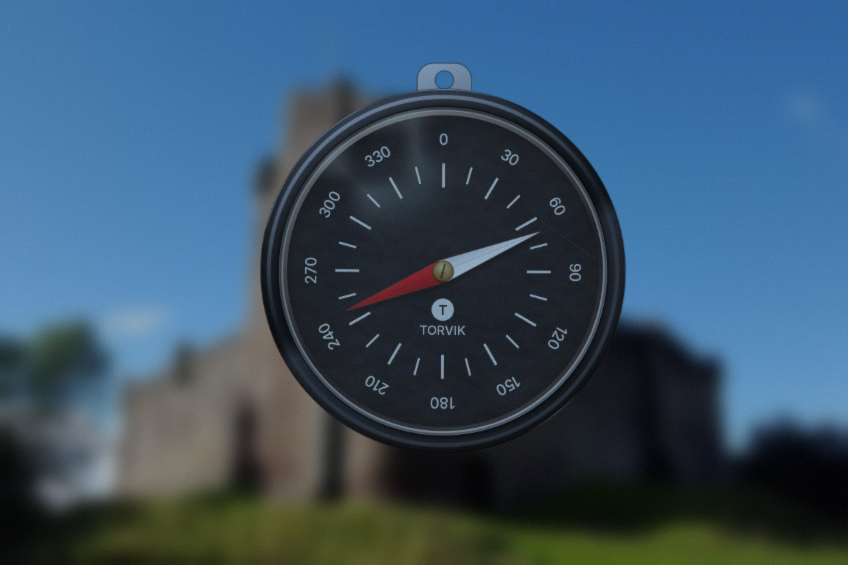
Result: 247.5 °
